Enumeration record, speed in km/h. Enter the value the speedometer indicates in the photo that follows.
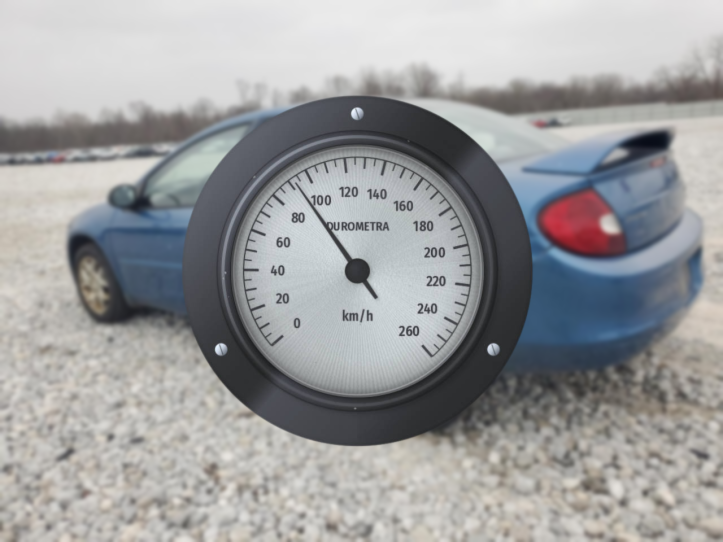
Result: 92.5 km/h
